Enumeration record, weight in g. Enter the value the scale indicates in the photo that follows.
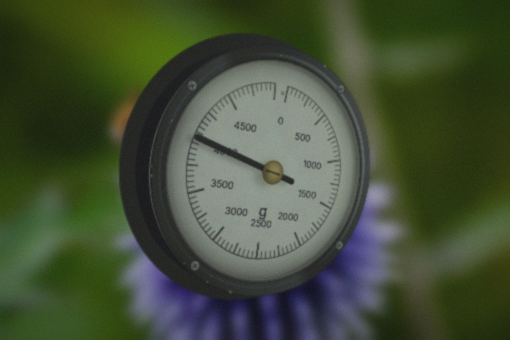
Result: 4000 g
